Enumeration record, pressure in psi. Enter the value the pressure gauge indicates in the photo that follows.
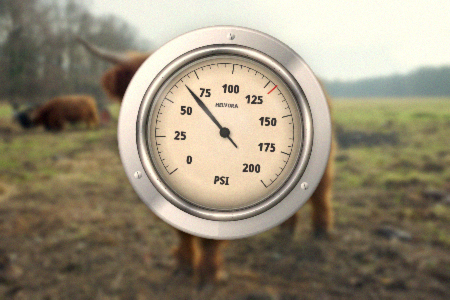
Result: 65 psi
